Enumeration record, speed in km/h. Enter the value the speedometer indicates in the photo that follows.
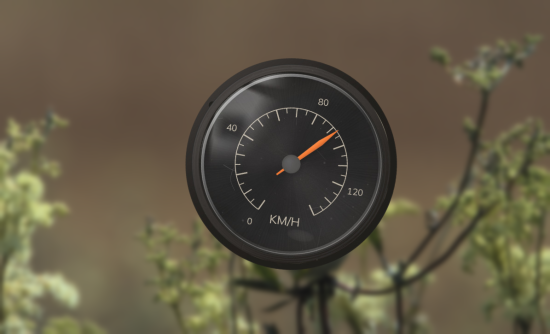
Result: 92.5 km/h
